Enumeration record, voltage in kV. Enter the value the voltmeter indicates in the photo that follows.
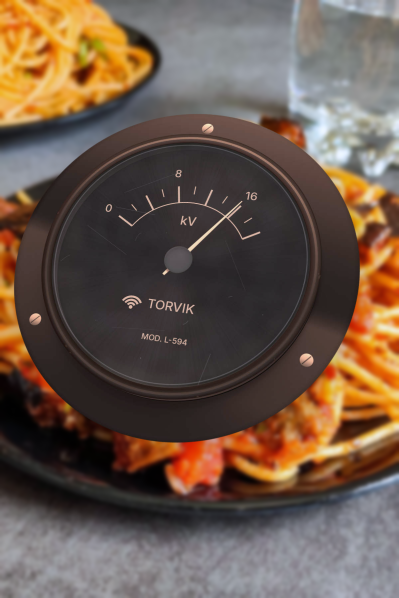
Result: 16 kV
